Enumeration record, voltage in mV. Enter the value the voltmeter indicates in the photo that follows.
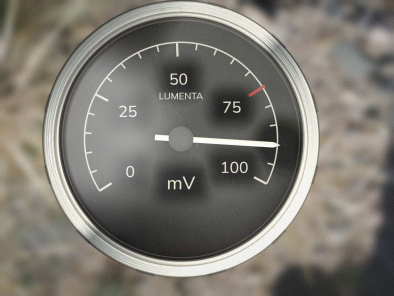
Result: 90 mV
